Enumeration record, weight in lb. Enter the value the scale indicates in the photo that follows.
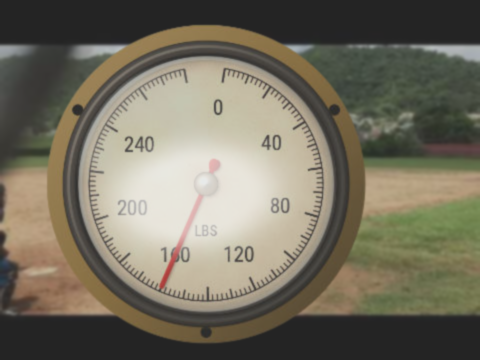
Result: 160 lb
